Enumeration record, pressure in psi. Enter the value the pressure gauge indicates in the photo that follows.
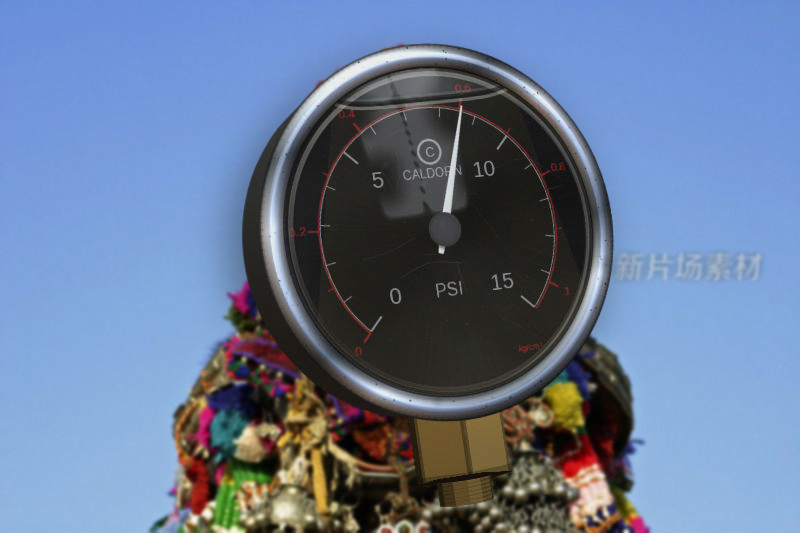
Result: 8.5 psi
